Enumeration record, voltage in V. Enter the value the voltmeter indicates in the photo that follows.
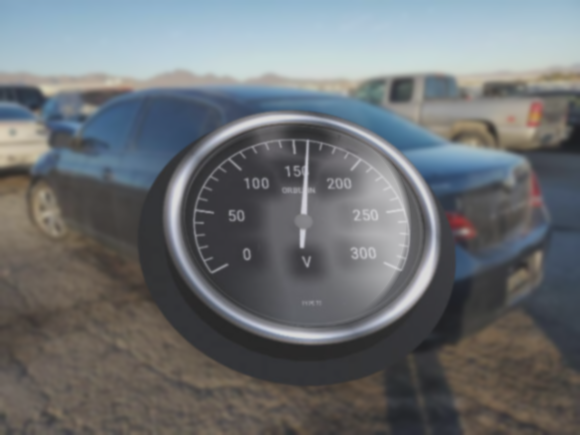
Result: 160 V
